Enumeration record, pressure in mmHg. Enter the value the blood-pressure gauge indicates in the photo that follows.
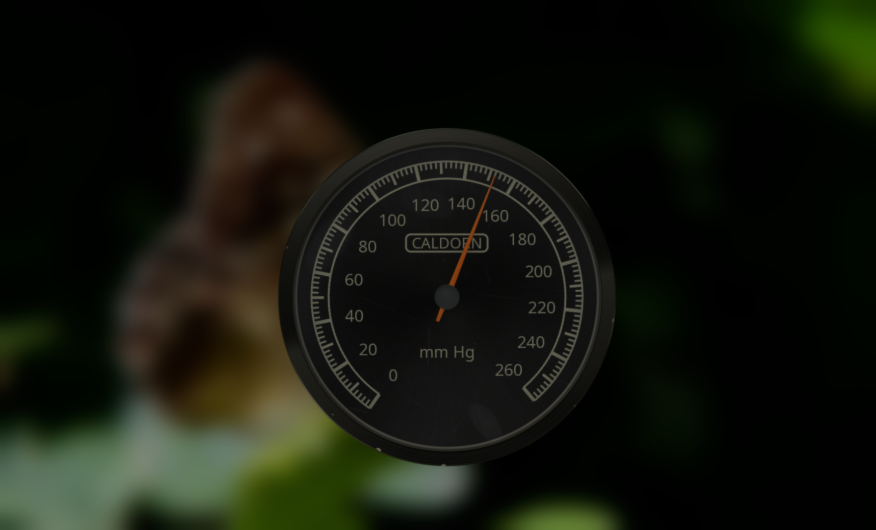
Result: 152 mmHg
